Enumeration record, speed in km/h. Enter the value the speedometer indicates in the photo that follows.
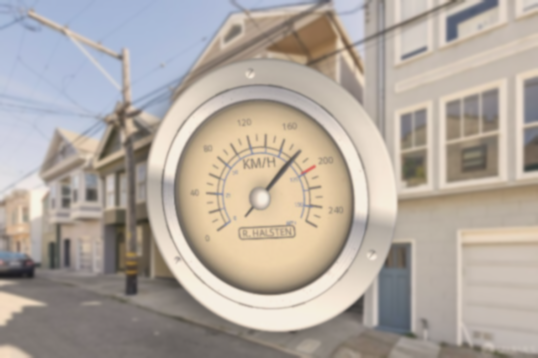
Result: 180 km/h
